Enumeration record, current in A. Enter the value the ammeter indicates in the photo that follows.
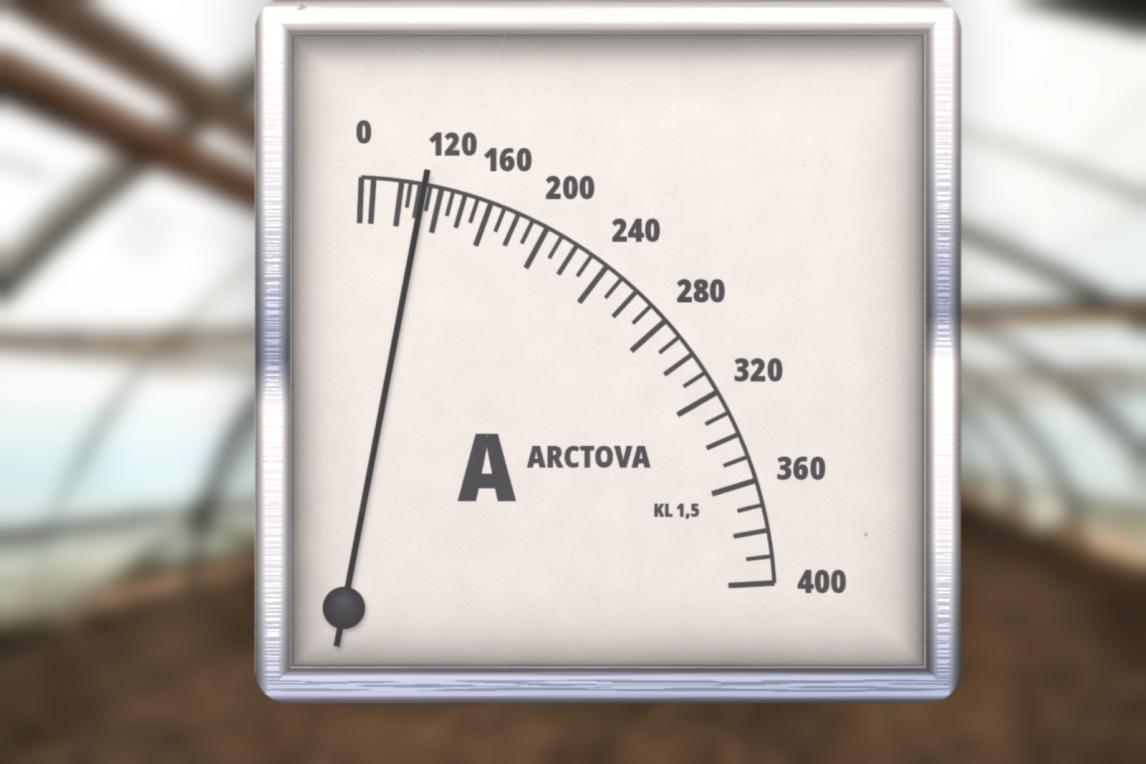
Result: 105 A
